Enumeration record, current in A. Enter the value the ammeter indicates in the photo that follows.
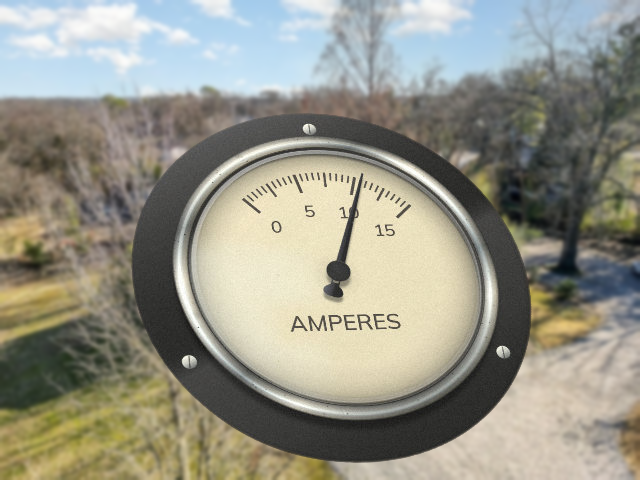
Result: 10.5 A
